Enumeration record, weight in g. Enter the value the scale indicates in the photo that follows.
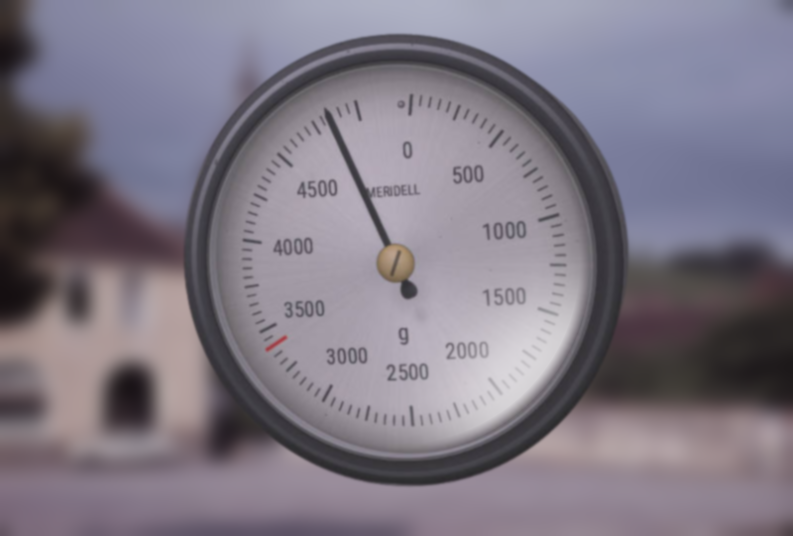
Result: 4850 g
